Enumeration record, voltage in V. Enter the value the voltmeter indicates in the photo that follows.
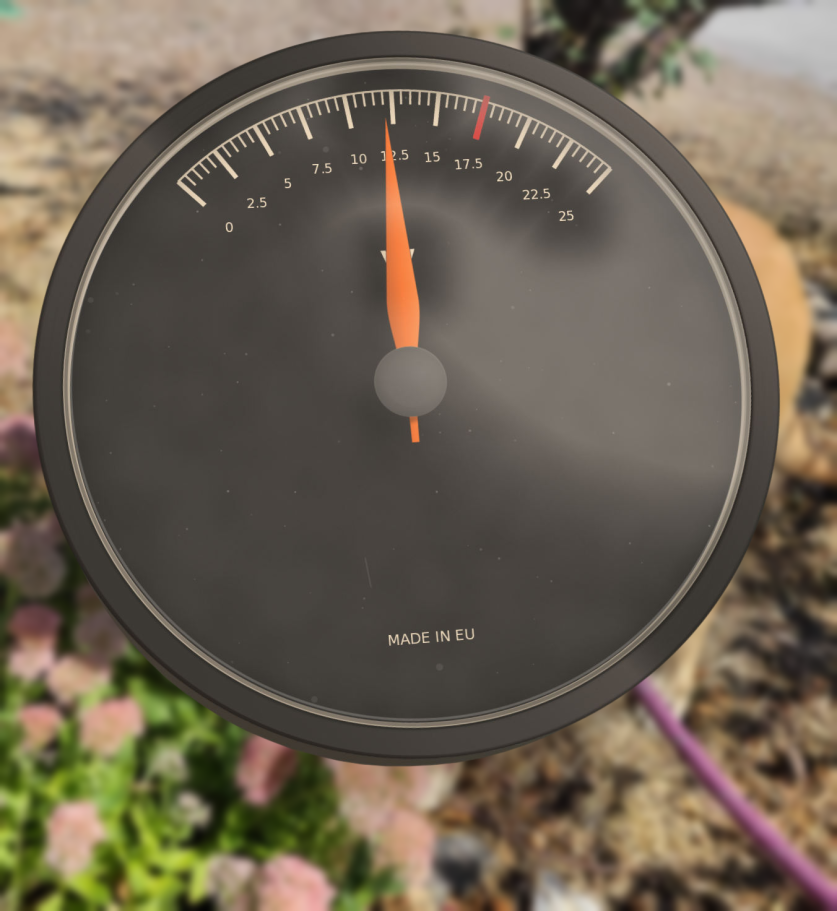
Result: 12 V
